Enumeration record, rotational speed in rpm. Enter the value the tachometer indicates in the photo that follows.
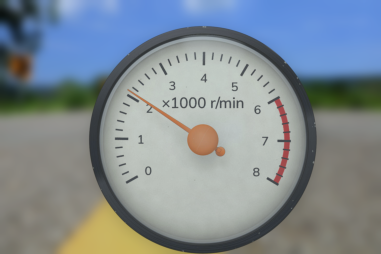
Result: 2100 rpm
